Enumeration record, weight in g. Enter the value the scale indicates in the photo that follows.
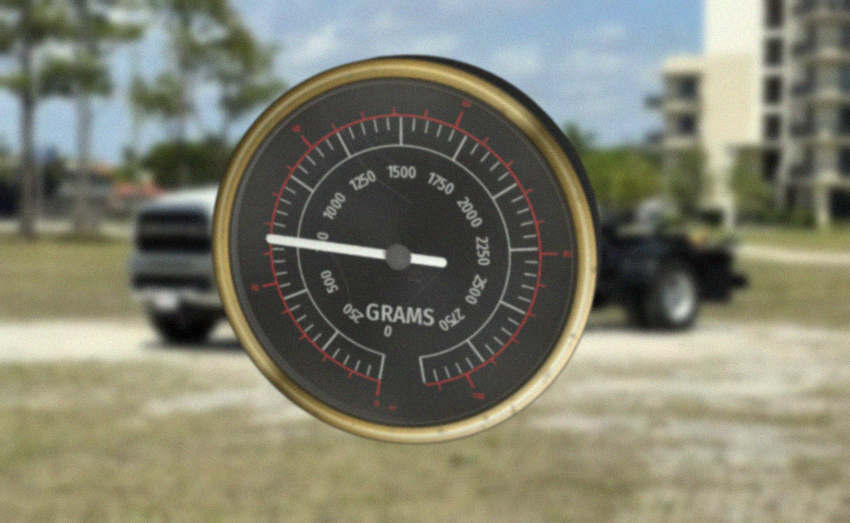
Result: 750 g
